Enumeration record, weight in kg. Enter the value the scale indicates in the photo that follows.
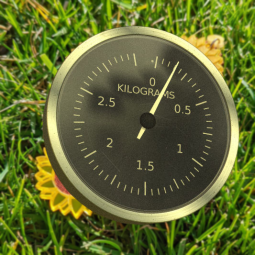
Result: 0.15 kg
